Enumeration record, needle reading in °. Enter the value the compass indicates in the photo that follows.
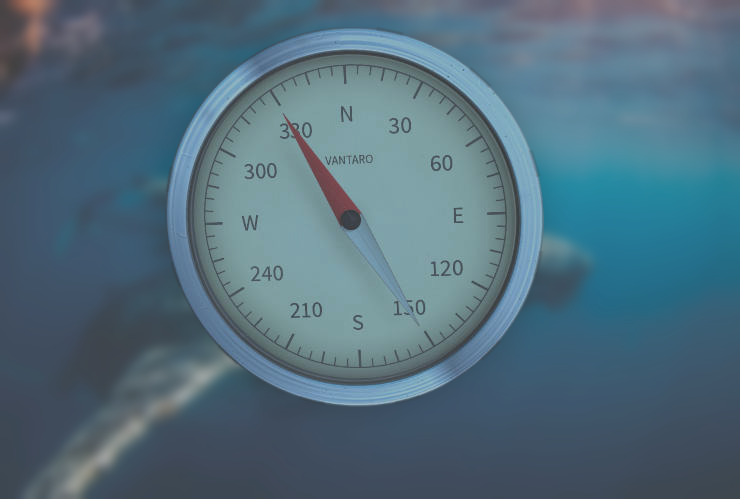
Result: 330 °
